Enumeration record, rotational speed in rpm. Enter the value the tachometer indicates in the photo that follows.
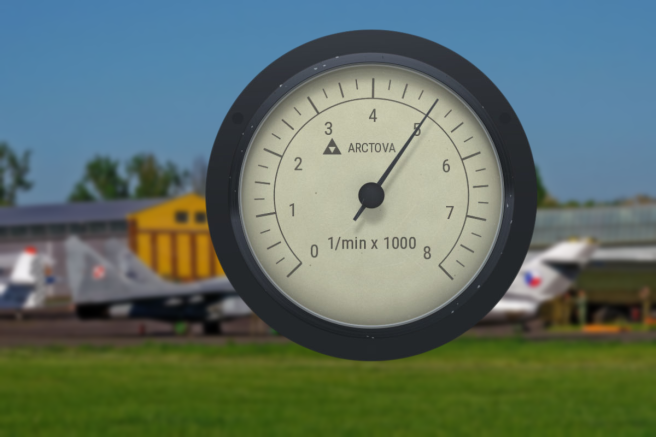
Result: 5000 rpm
